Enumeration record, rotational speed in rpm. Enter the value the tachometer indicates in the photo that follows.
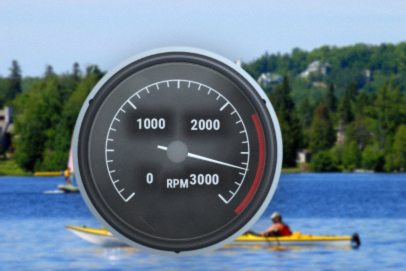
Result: 2650 rpm
